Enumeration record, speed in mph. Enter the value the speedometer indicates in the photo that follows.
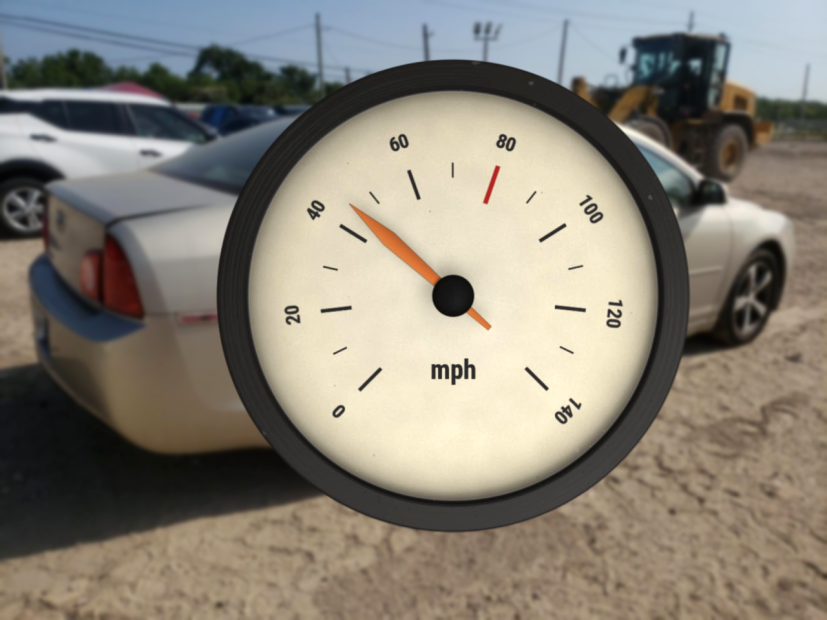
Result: 45 mph
